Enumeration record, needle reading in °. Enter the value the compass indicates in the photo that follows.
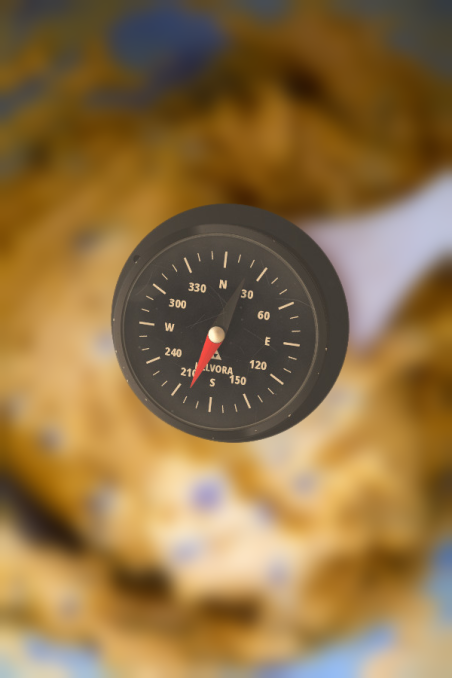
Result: 200 °
